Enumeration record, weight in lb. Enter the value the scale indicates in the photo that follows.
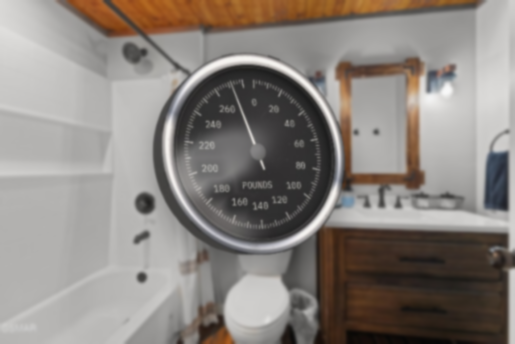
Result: 270 lb
